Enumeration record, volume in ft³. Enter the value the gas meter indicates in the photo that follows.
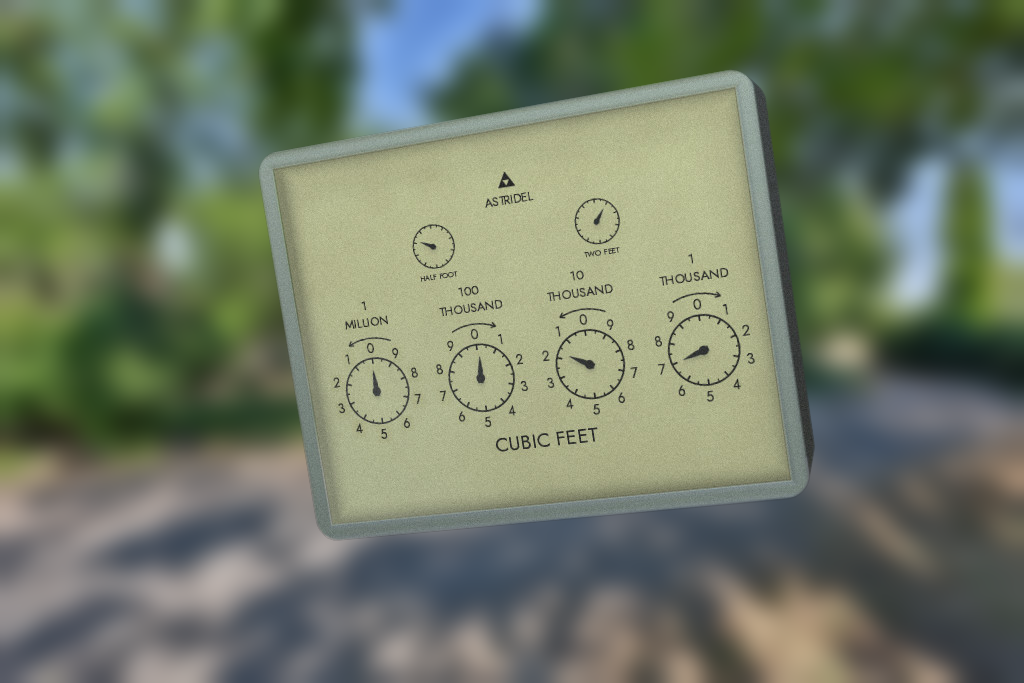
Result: 1700 ft³
